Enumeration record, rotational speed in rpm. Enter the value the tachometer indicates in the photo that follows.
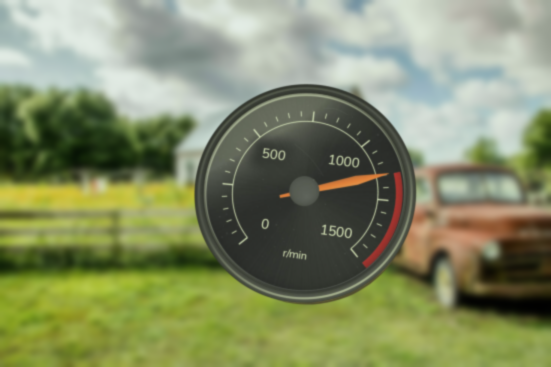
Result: 1150 rpm
